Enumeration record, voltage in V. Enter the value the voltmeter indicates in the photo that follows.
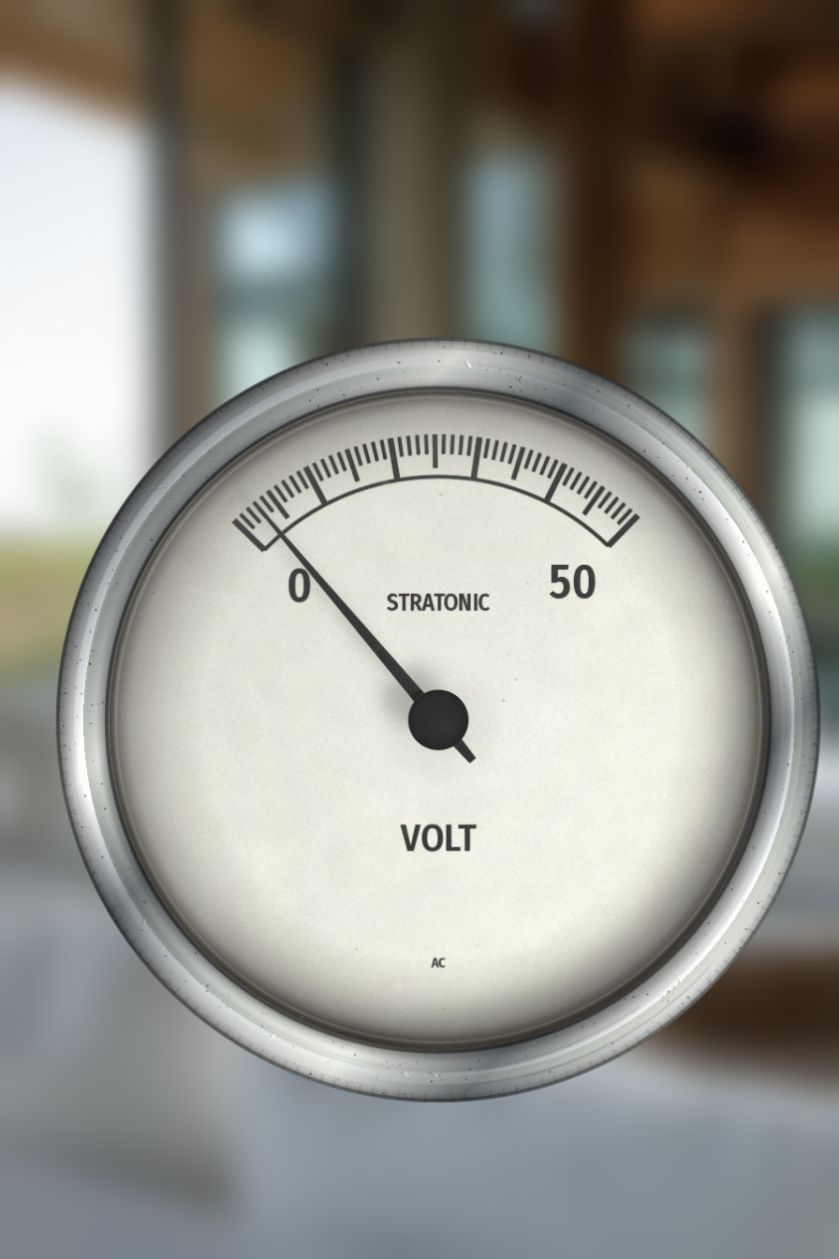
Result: 3 V
